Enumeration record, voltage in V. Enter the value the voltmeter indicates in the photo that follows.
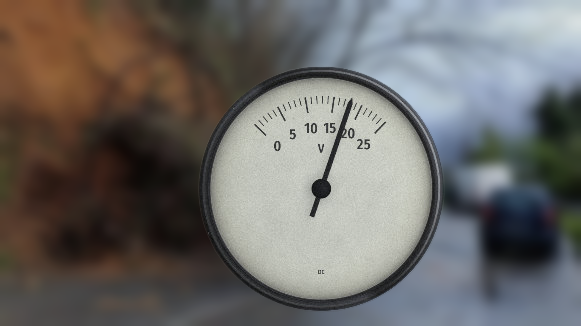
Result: 18 V
